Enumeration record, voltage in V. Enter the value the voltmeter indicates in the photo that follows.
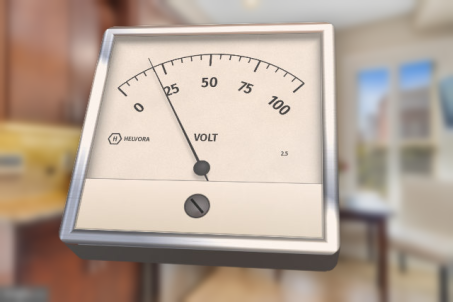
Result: 20 V
